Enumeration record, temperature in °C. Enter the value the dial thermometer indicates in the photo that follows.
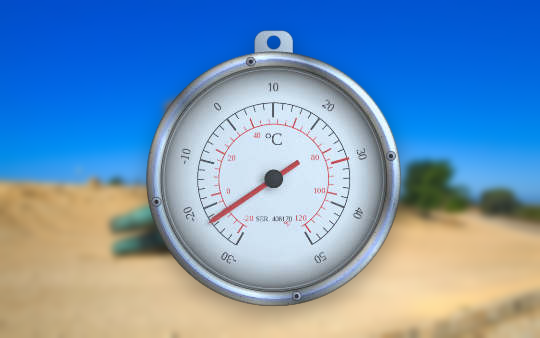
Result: -23 °C
